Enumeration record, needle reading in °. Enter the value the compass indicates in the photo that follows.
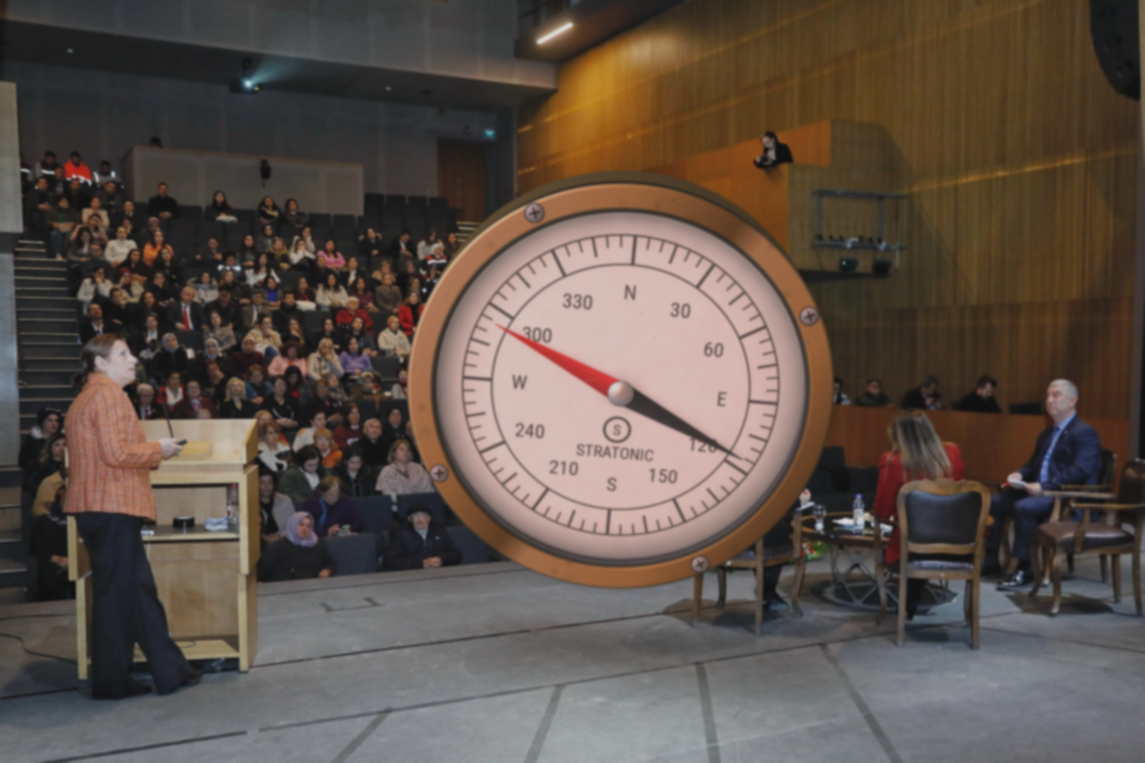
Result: 295 °
